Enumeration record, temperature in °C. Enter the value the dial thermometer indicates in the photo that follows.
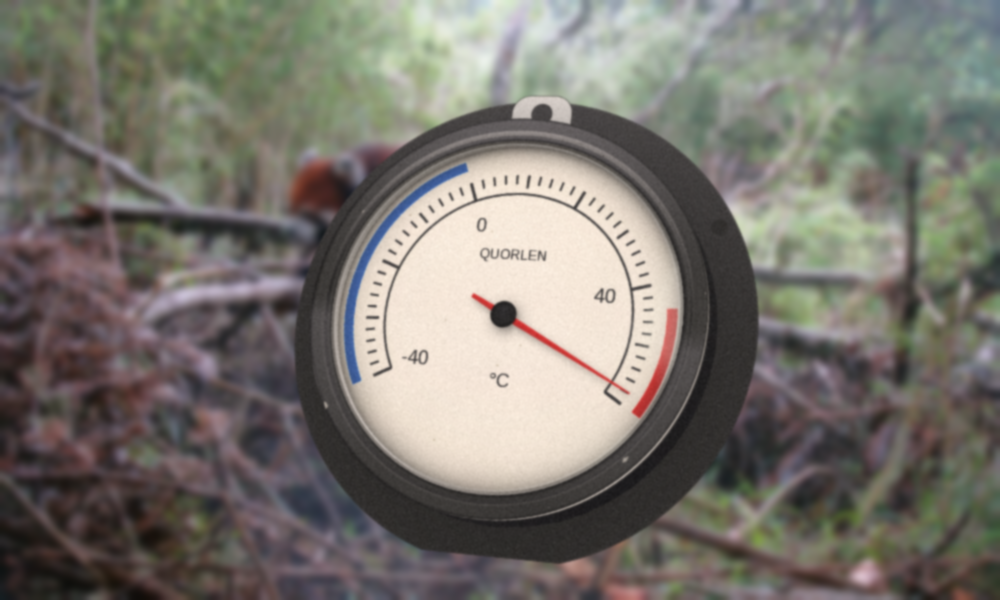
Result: 58 °C
